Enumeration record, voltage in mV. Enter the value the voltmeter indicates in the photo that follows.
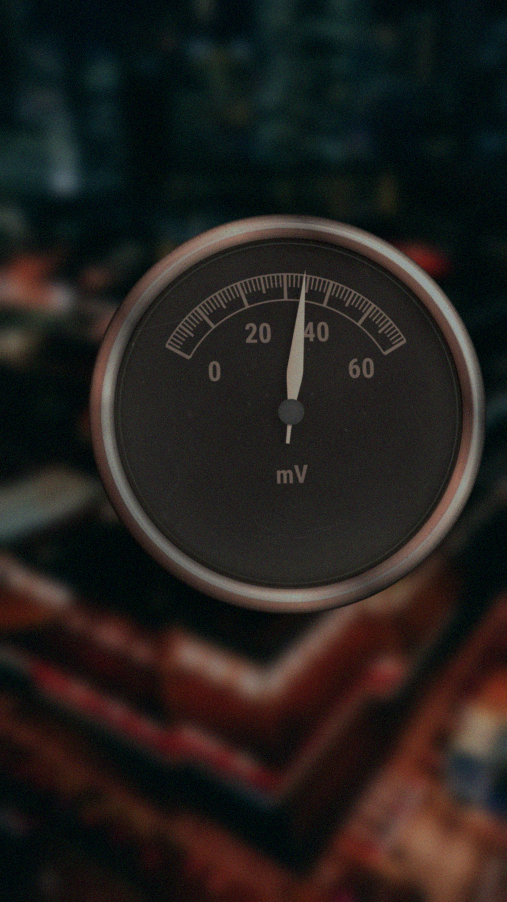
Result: 34 mV
